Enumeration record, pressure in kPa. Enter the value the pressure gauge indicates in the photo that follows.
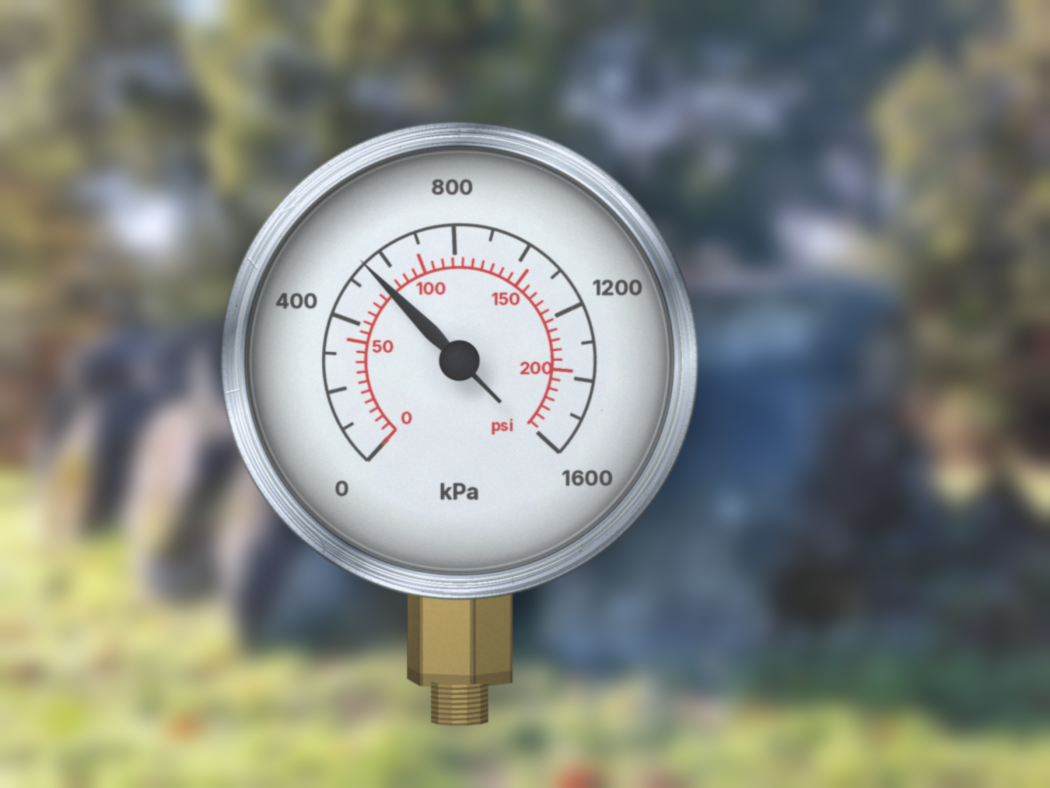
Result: 550 kPa
